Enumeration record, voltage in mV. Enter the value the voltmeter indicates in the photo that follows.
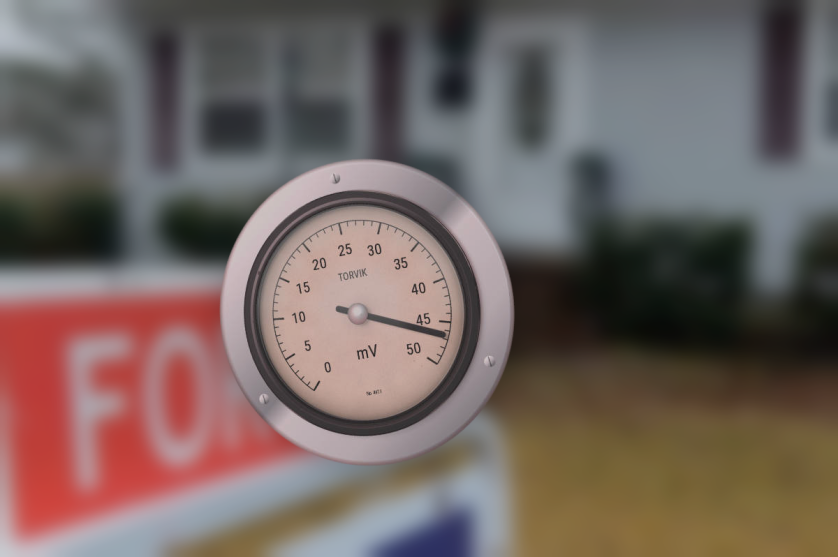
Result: 46.5 mV
